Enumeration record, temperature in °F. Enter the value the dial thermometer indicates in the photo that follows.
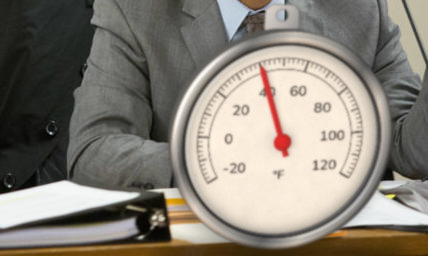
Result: 40 °F
